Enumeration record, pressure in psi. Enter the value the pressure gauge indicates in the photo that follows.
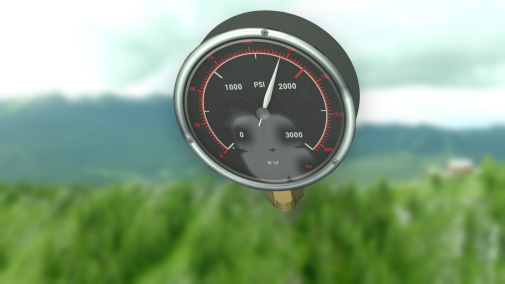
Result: 1750 psi
